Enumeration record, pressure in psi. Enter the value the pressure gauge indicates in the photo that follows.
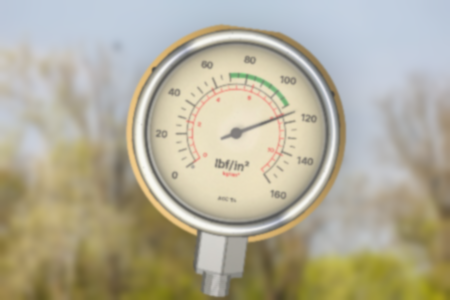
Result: 115 psi
